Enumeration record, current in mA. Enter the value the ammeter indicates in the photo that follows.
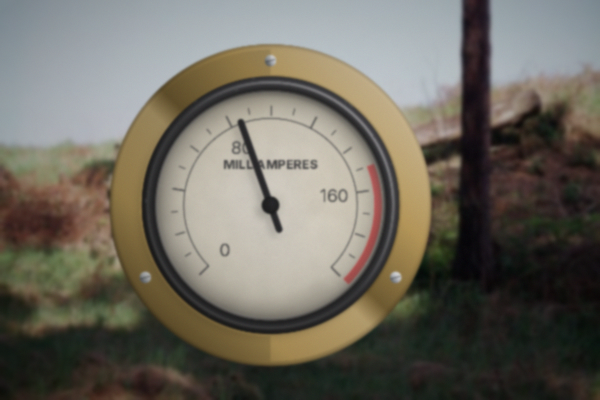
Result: 85 mA
